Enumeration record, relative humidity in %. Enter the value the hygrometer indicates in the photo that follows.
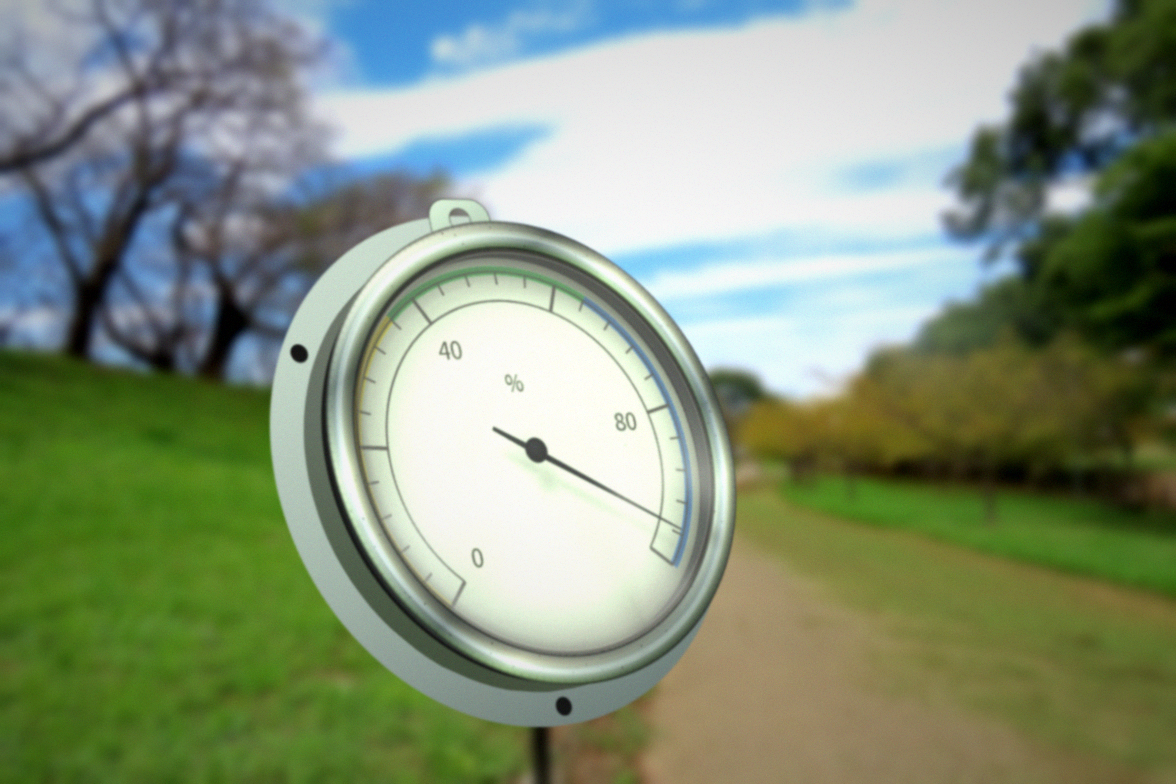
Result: 96 %
